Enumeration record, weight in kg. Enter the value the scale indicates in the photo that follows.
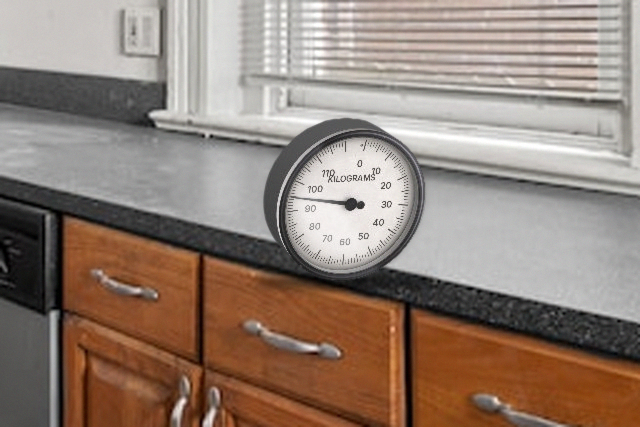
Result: 95 kg
